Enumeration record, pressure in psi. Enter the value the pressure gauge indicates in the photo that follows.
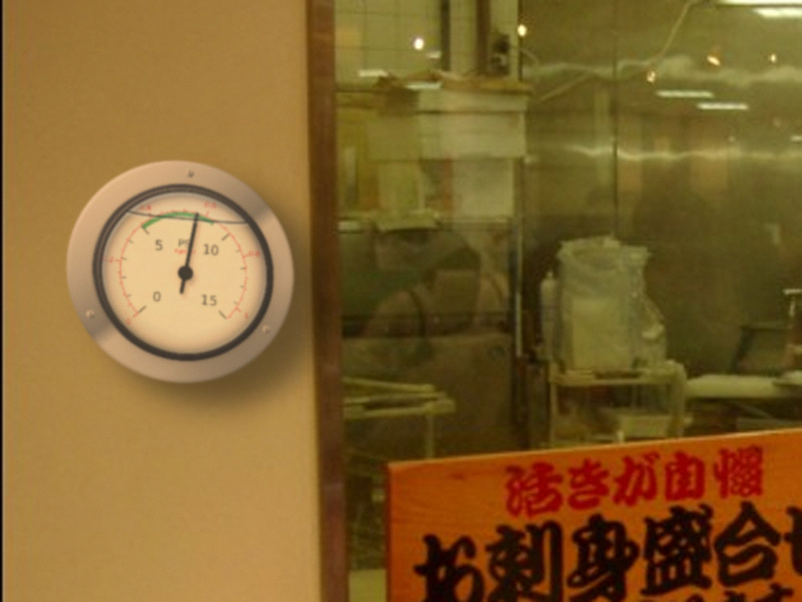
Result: 8 psi
